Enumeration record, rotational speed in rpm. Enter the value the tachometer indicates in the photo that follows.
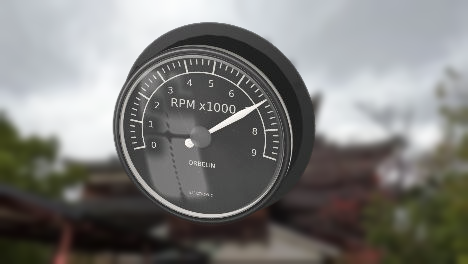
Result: 7000 rpm
